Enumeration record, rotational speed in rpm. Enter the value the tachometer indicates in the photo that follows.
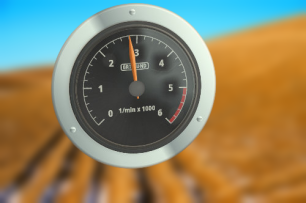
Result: 2800 rpm
